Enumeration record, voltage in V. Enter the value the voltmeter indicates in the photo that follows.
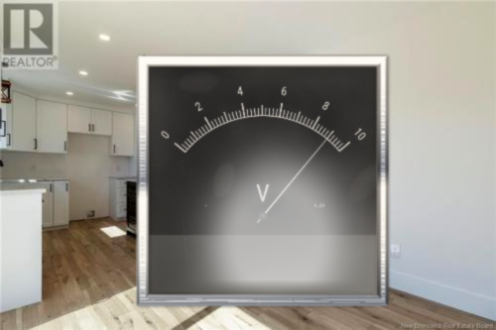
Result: 9 V
